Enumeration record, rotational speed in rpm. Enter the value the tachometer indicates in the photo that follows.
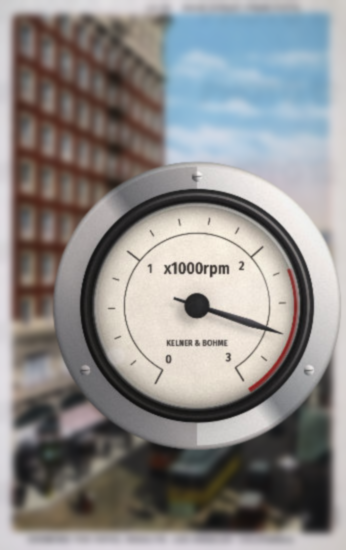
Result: 2600 rpm
